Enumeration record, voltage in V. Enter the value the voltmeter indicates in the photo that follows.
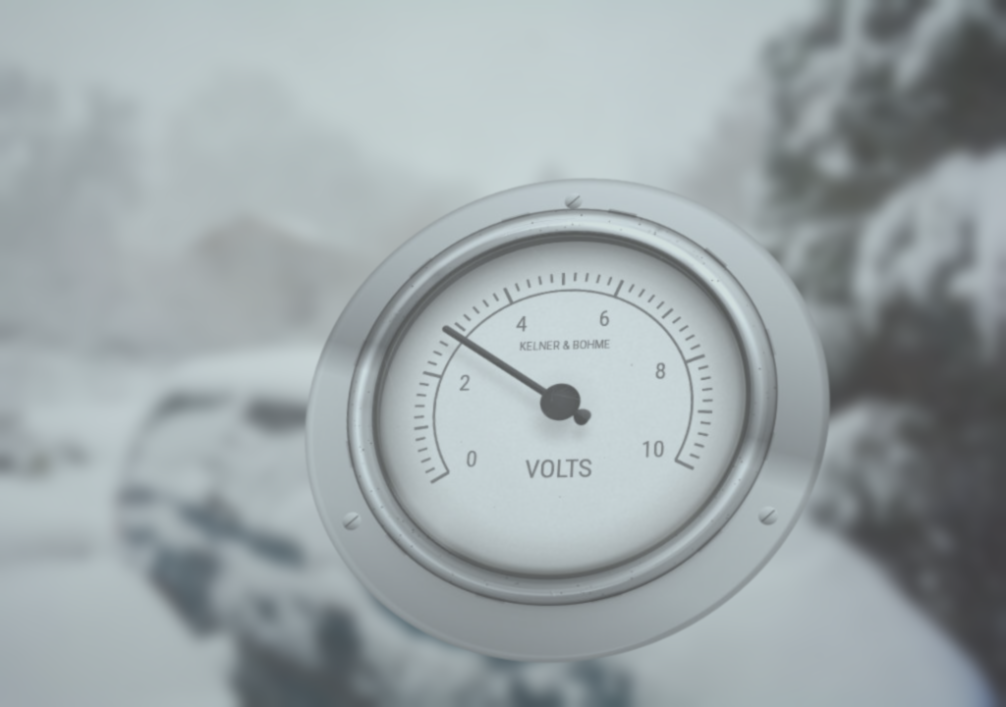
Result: 2.8 V
